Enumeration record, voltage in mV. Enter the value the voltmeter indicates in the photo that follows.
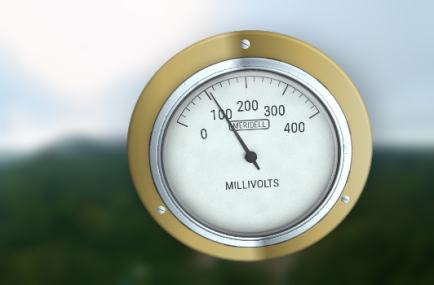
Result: 110 mV
